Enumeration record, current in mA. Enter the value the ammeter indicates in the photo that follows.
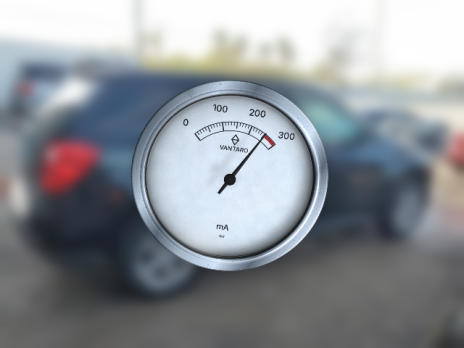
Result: 250 mA
